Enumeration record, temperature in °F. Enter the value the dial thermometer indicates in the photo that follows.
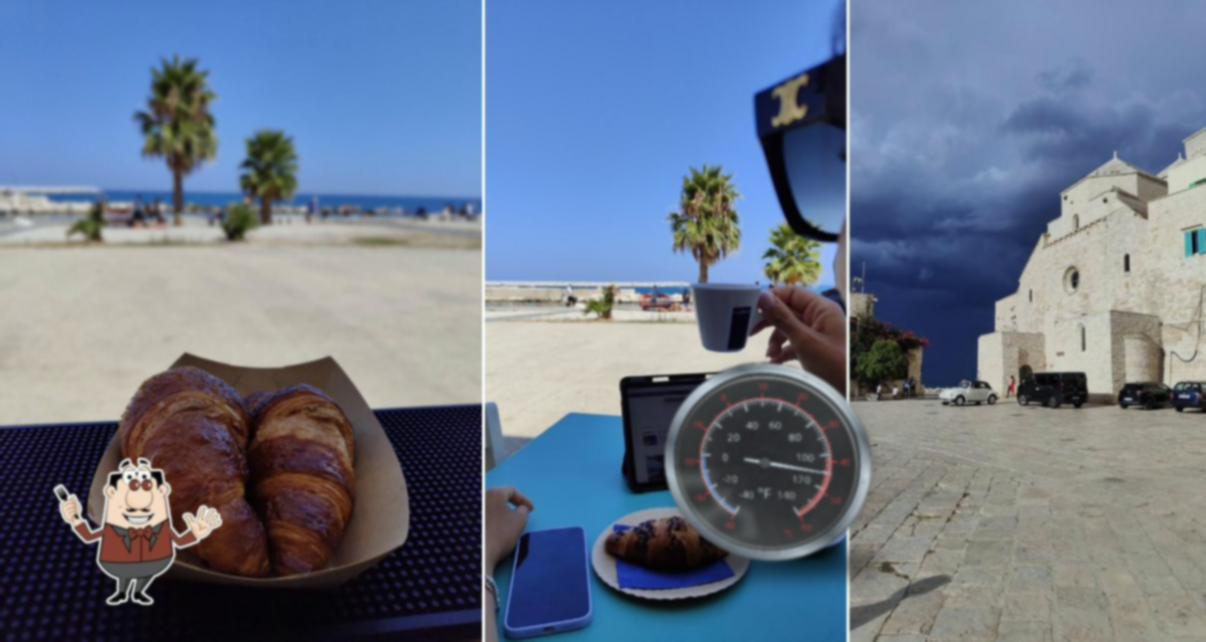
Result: 110 °F
